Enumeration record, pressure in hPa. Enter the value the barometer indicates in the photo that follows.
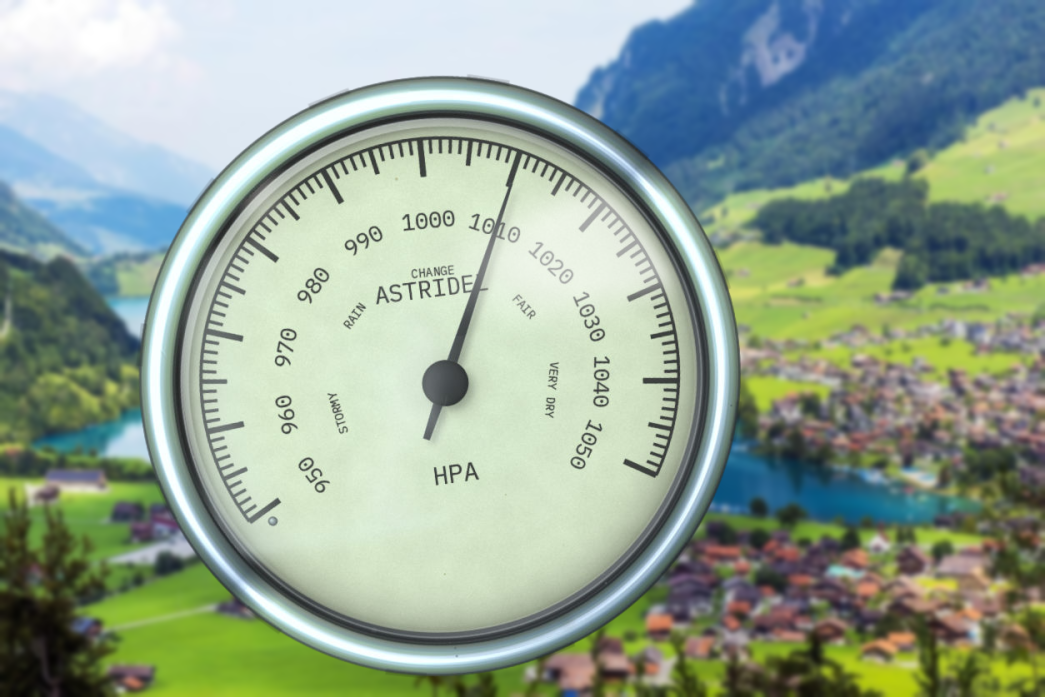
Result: 1010 hPa
